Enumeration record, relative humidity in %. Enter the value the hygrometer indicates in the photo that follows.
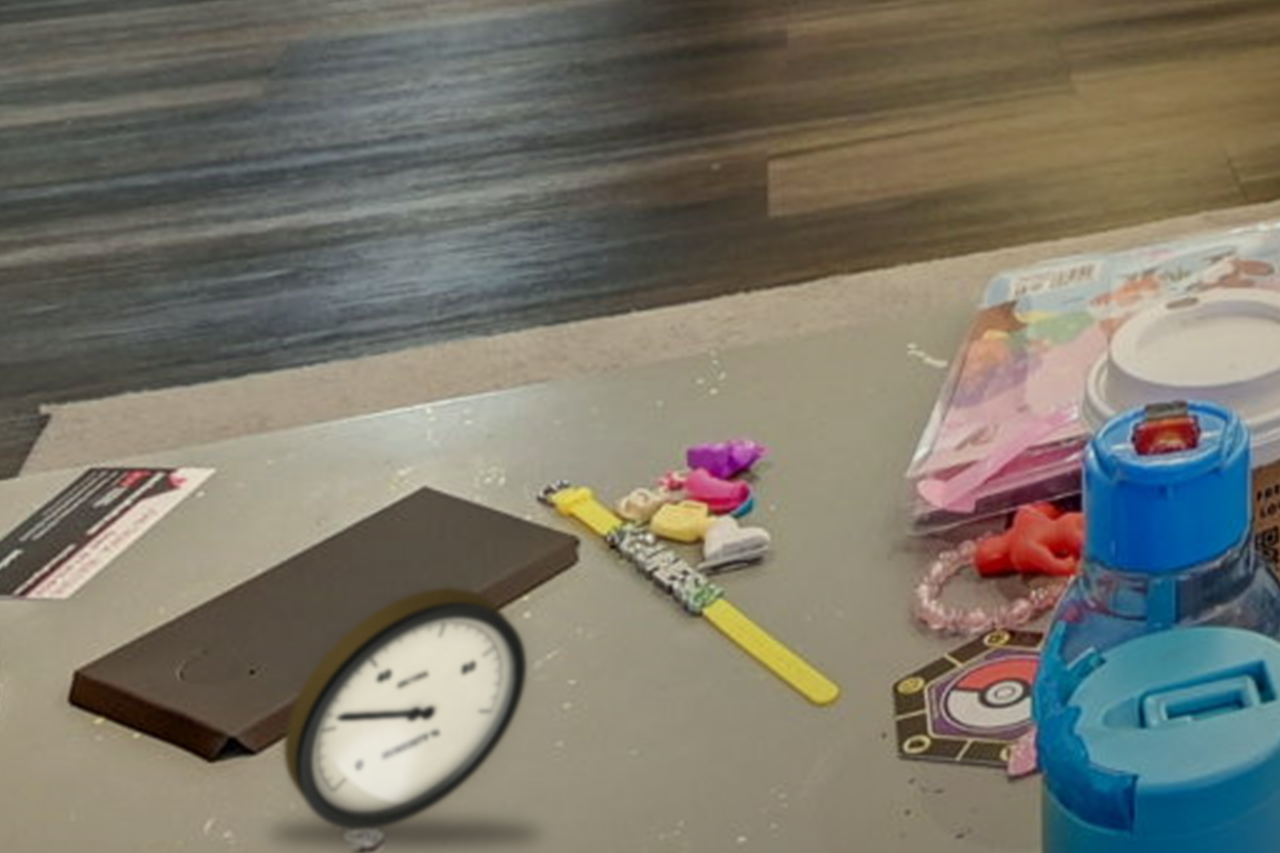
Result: 24 %
